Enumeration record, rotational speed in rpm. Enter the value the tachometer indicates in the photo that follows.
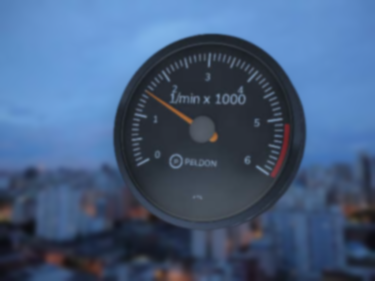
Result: 1500 rpm
